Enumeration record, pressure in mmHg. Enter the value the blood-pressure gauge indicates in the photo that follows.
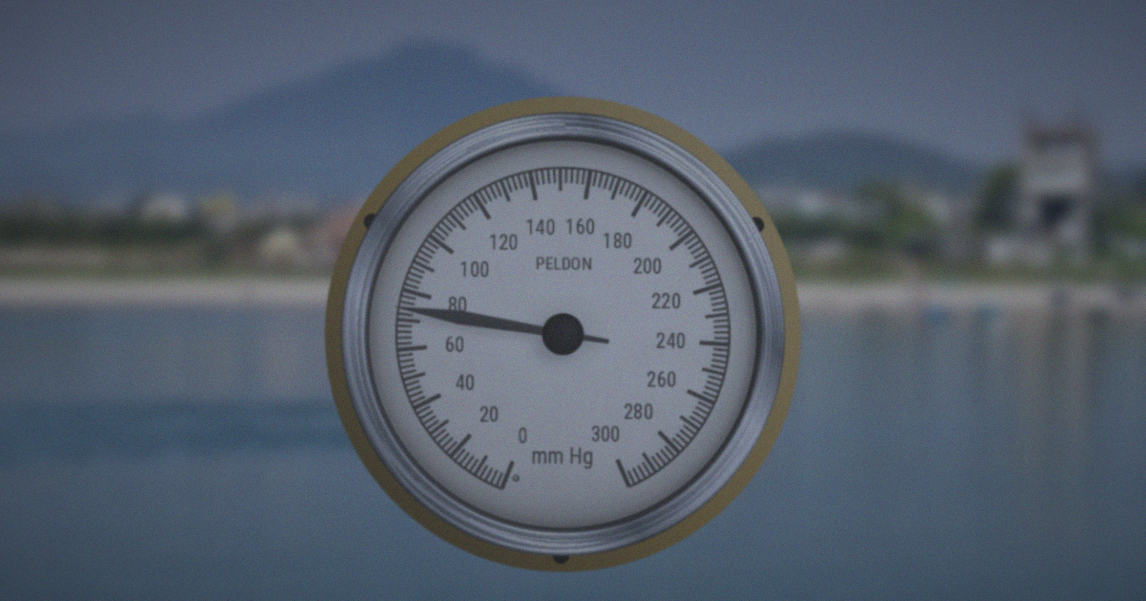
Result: 74 mmHg
